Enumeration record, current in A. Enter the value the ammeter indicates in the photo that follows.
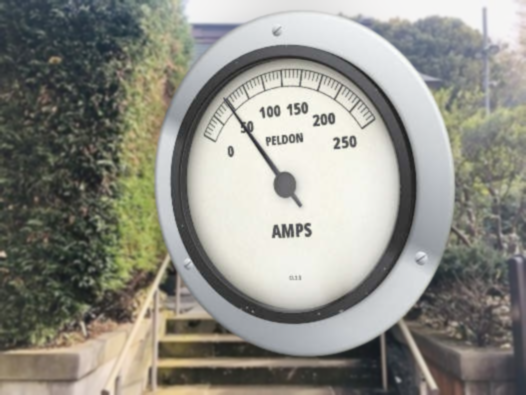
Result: 50 A
